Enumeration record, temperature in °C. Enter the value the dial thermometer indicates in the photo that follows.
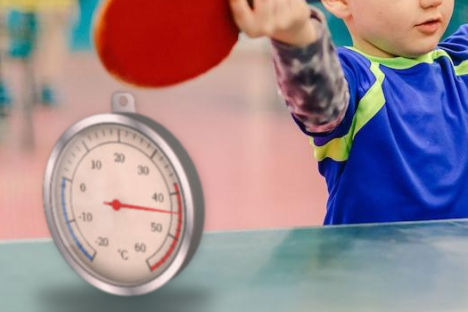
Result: 44 °C
